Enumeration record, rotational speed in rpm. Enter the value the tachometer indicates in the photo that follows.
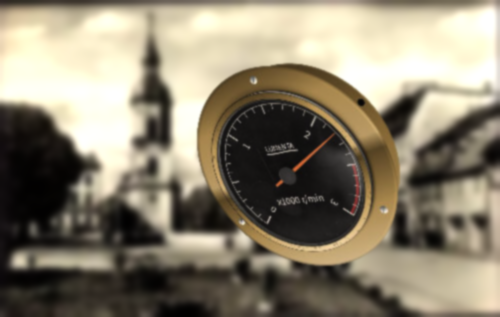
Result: 2200 rpm
